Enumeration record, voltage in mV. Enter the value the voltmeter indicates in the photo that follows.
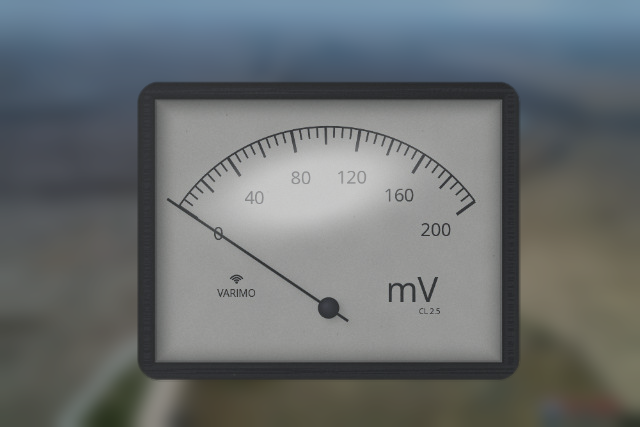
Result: 0 mV
